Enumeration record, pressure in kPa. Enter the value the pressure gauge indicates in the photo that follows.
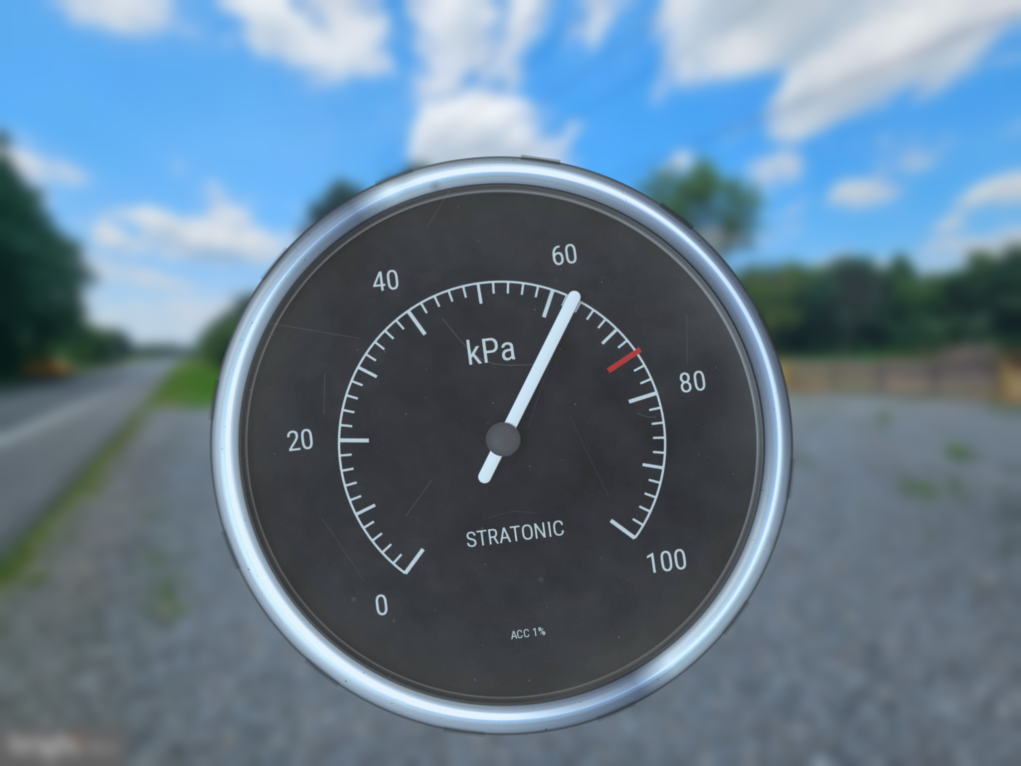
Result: 63 kPa
